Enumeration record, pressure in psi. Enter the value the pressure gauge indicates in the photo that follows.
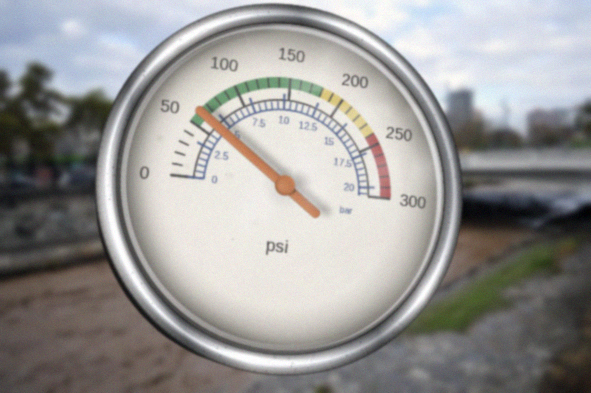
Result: 60 psi
